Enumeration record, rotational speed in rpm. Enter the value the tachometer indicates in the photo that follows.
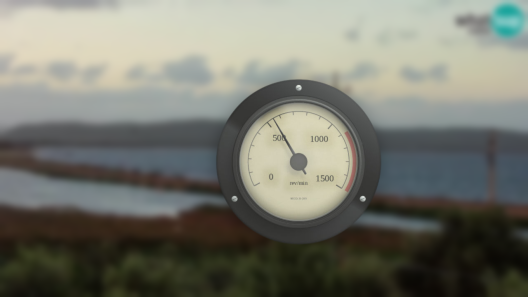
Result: 550 rpm
